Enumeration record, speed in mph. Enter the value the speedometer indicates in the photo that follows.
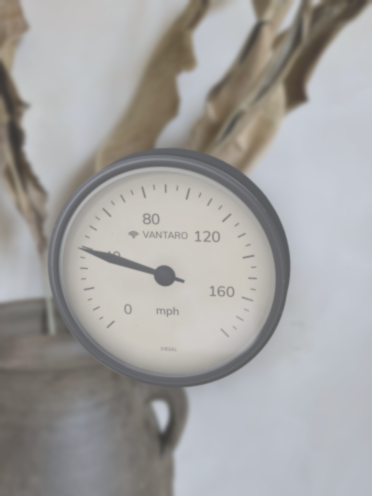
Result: 40 mph
